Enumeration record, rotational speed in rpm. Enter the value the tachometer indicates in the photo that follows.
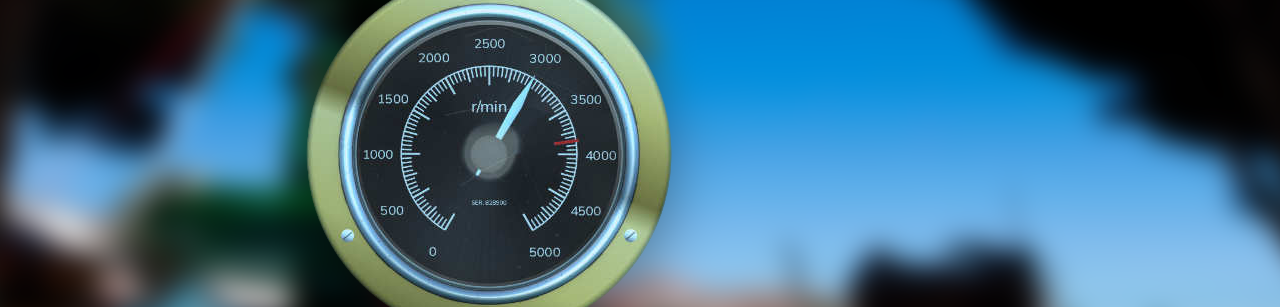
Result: 3000 rpm
